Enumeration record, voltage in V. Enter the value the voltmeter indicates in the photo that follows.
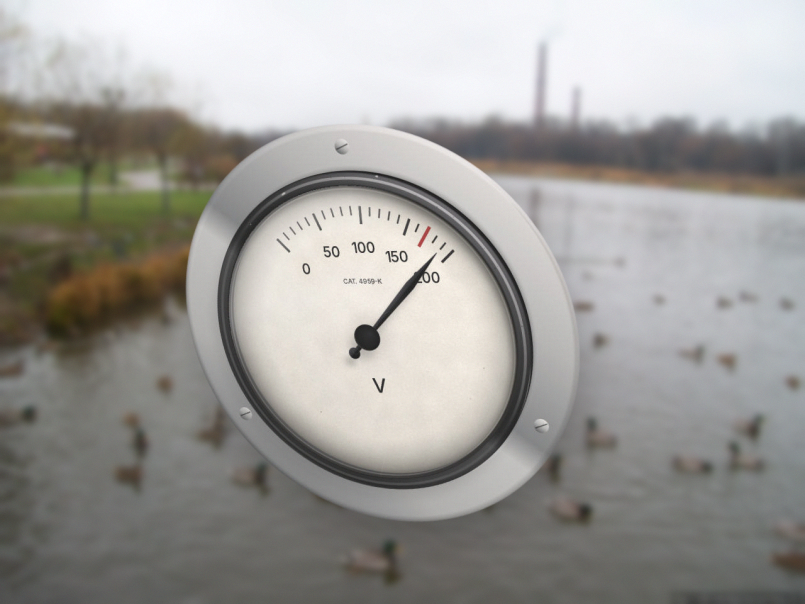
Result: 190 V
